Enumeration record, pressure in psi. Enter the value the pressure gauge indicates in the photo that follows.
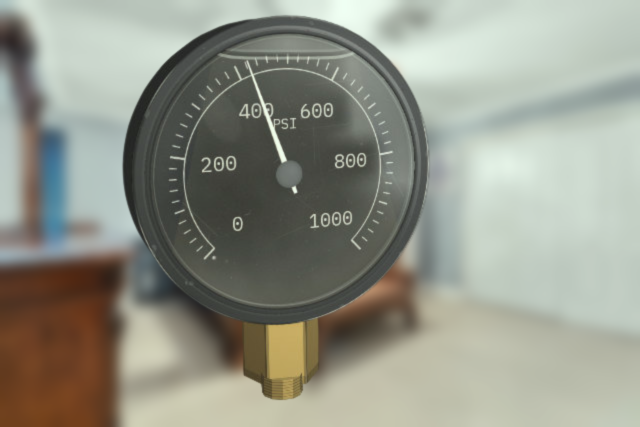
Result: 420 psi
